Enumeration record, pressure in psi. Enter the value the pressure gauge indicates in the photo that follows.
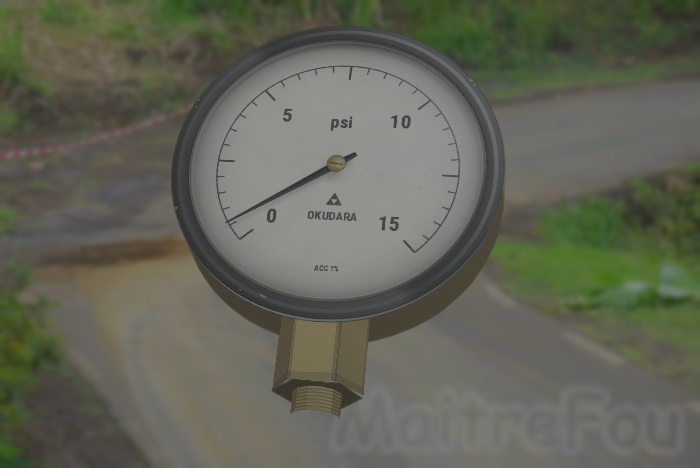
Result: 0.5 psi
